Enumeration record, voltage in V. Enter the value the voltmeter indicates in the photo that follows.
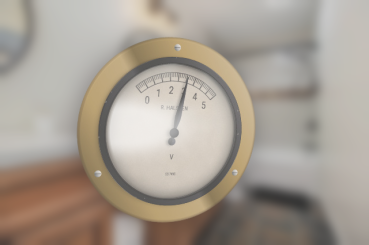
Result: 3 V
